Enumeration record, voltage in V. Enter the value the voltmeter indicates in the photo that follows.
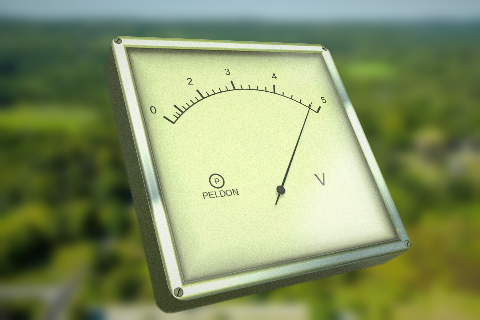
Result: 4.8 V
